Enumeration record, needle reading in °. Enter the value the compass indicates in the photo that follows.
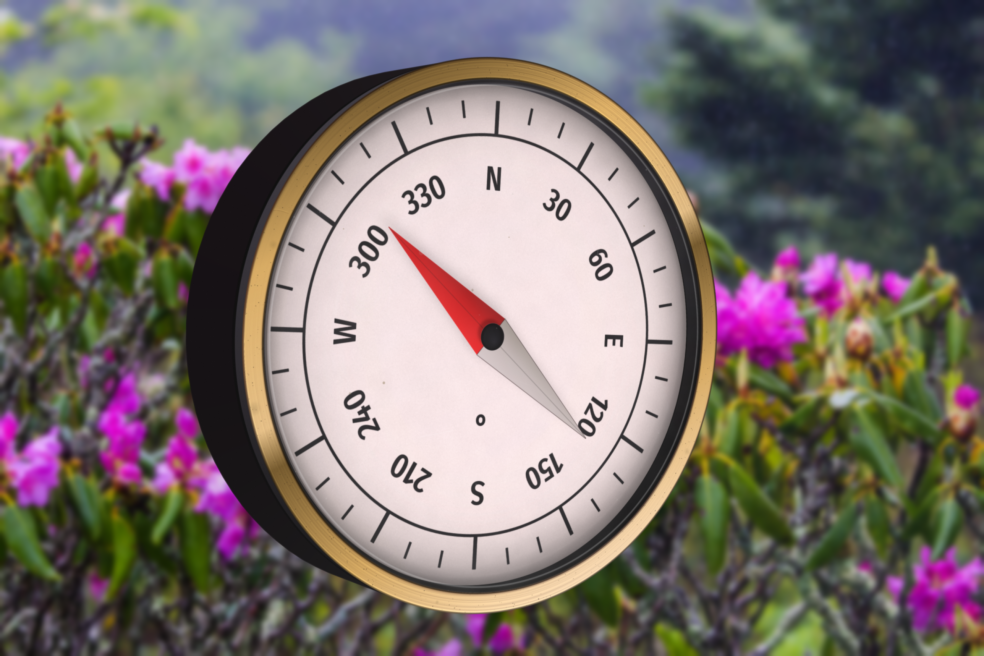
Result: 310 °
